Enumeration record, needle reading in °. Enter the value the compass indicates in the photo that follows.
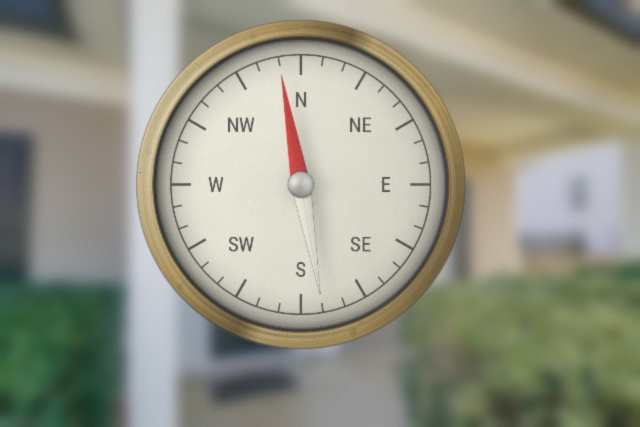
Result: 350 °
